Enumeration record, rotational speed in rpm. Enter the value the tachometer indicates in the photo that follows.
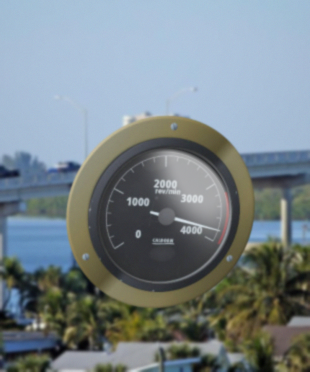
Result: 3800 rpm
